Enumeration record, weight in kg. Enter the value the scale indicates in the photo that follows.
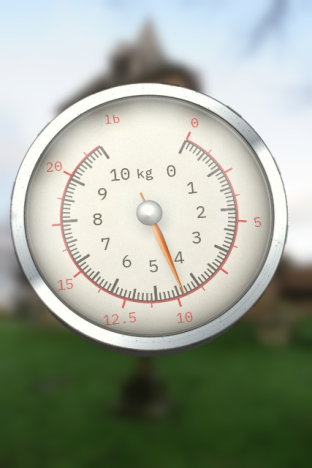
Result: 4.4 kg
